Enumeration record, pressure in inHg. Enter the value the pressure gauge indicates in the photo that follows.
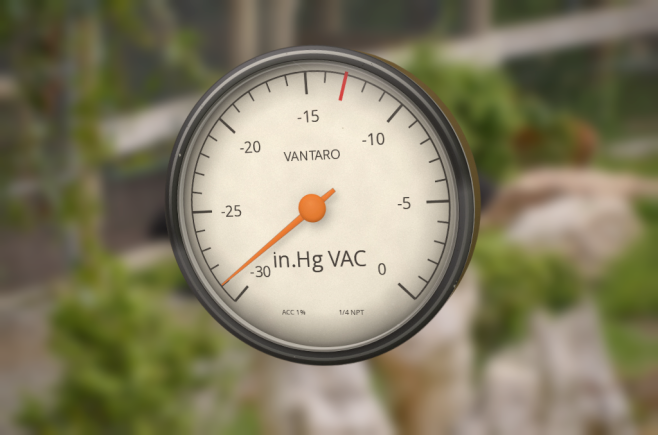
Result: -29 inHg
